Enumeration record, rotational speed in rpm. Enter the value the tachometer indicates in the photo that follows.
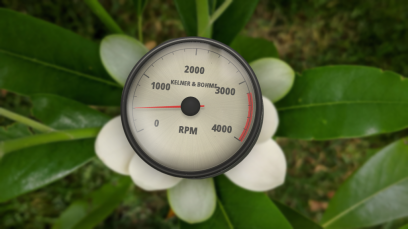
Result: 400 rpm
